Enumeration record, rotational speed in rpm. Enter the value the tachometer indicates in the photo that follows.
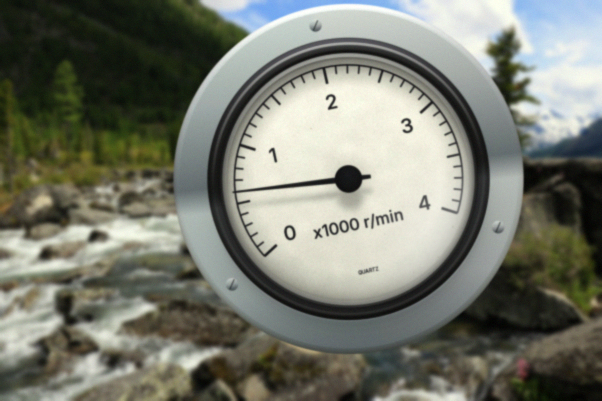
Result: 600 rpm
